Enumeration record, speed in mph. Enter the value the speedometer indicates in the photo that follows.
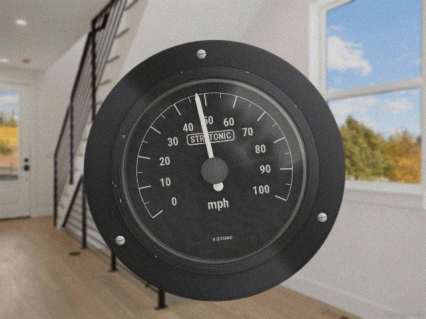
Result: 47.5 mph
